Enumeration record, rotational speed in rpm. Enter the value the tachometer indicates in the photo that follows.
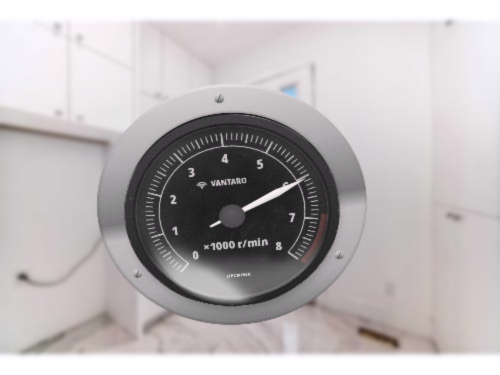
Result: 6000 rpm
